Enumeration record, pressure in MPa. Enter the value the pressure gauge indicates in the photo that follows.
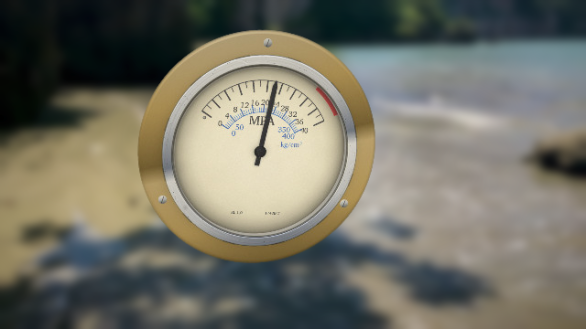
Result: 22 MPa
